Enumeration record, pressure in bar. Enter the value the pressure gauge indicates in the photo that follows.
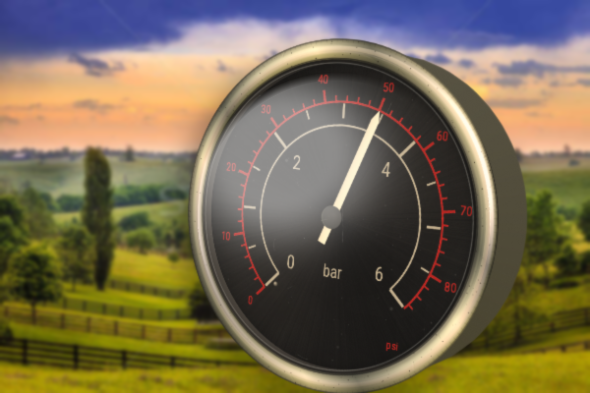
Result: 3.5 bar
